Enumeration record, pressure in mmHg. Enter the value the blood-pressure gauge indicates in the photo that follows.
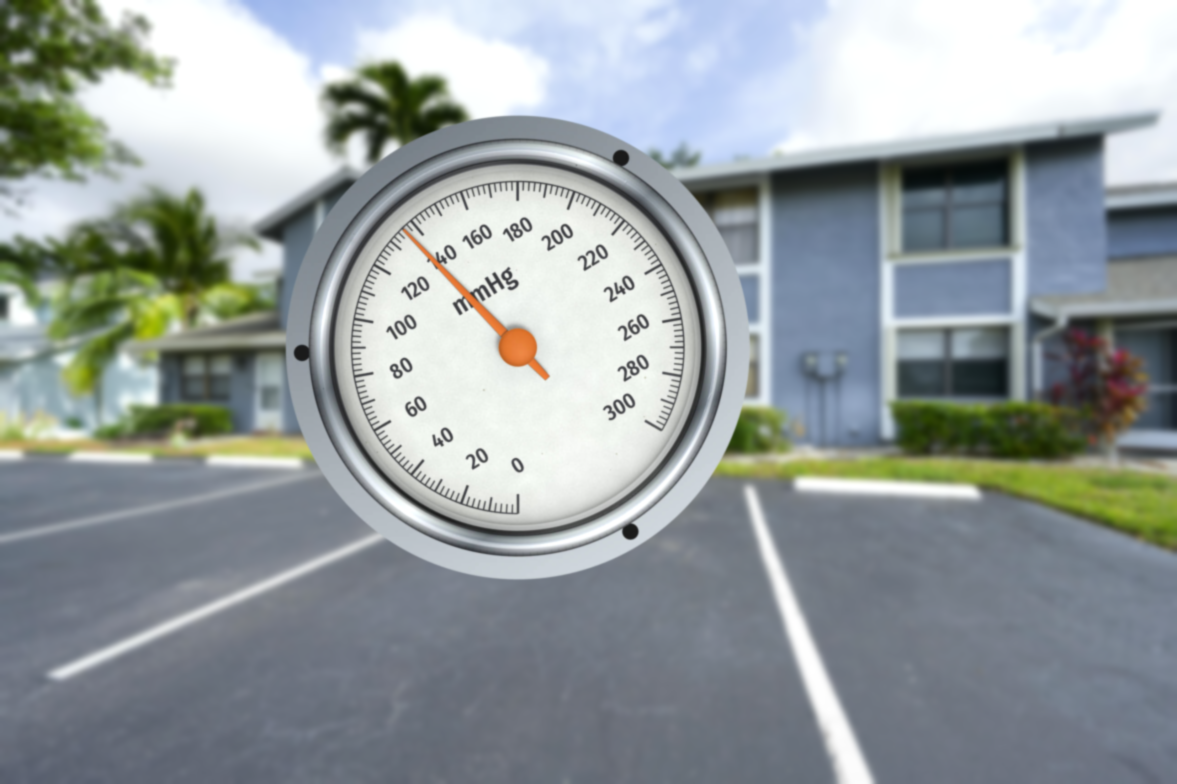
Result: 136 mmHg
